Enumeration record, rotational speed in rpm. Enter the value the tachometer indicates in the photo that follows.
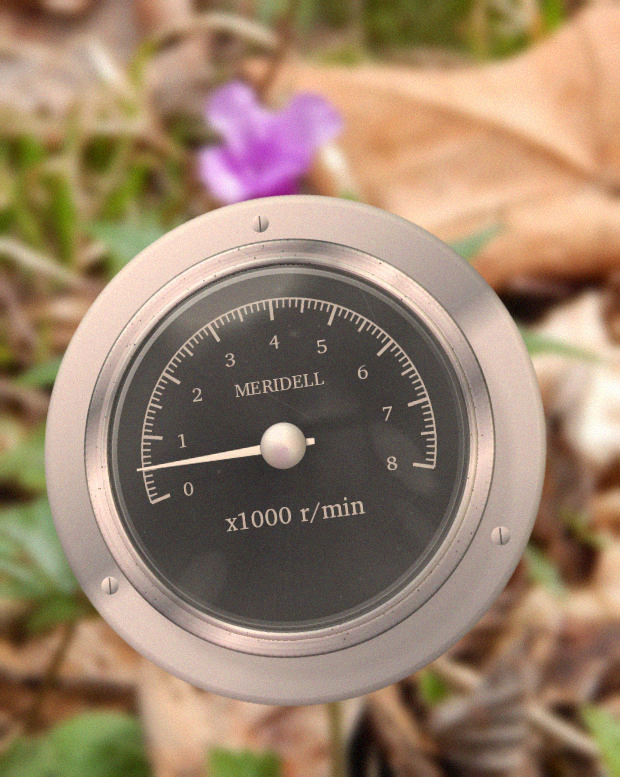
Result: 500 rpm
